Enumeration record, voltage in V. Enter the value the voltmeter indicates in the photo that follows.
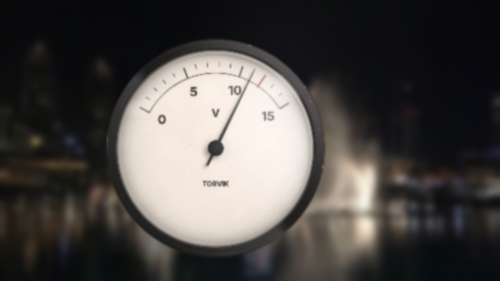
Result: 11 V
